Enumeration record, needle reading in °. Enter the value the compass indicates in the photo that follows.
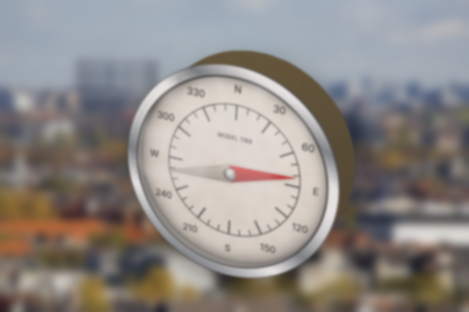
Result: 80 °
